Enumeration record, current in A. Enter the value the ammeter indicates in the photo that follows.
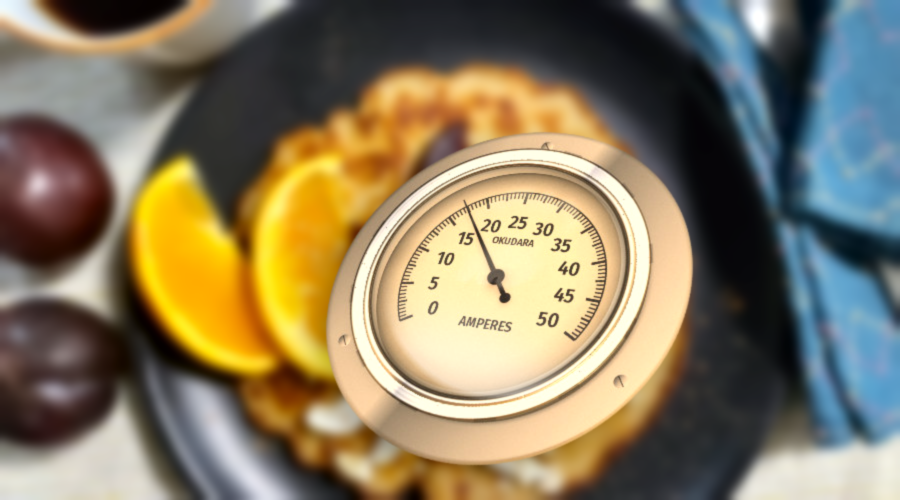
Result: 17.5 A
